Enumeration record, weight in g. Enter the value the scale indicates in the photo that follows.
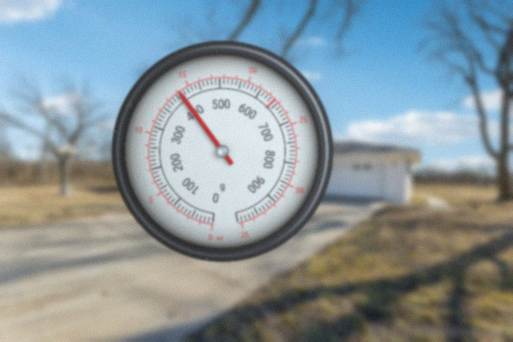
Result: 400 g
